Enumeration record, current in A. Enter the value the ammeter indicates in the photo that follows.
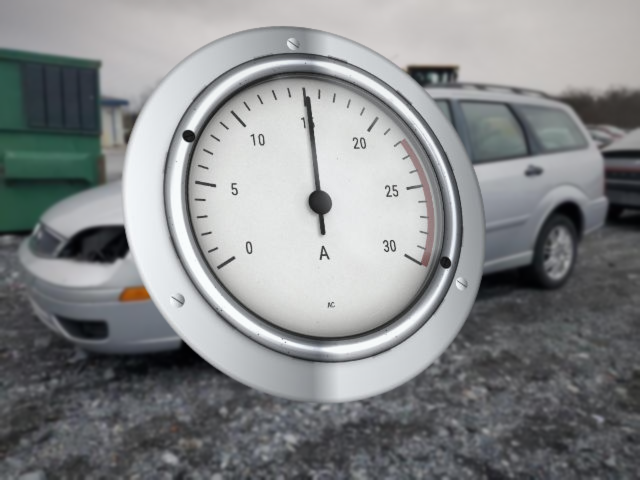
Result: 15 A
